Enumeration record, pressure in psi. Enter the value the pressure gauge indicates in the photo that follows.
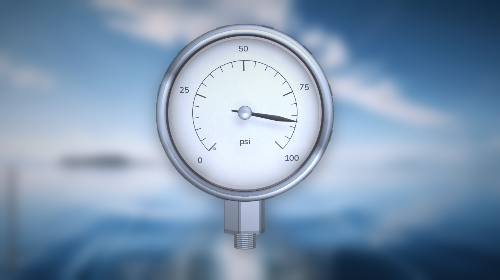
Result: 87.5 psi
